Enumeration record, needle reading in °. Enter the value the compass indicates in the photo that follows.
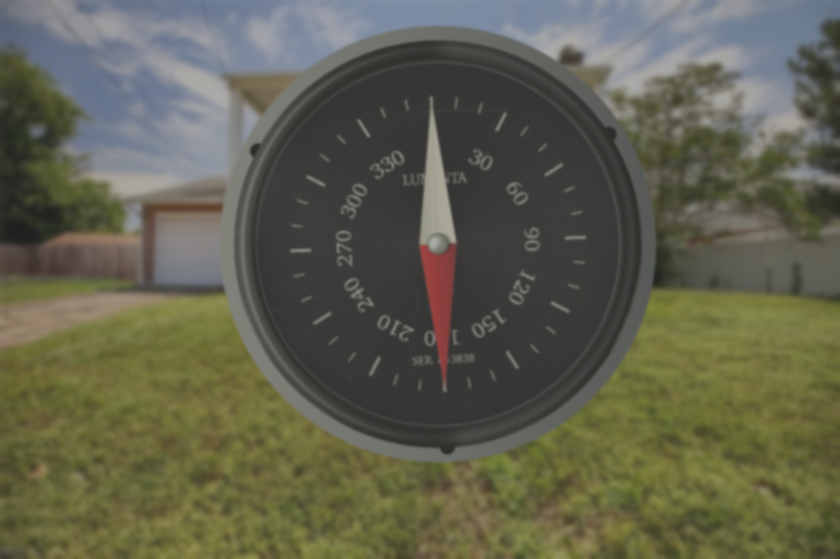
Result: 180 °
